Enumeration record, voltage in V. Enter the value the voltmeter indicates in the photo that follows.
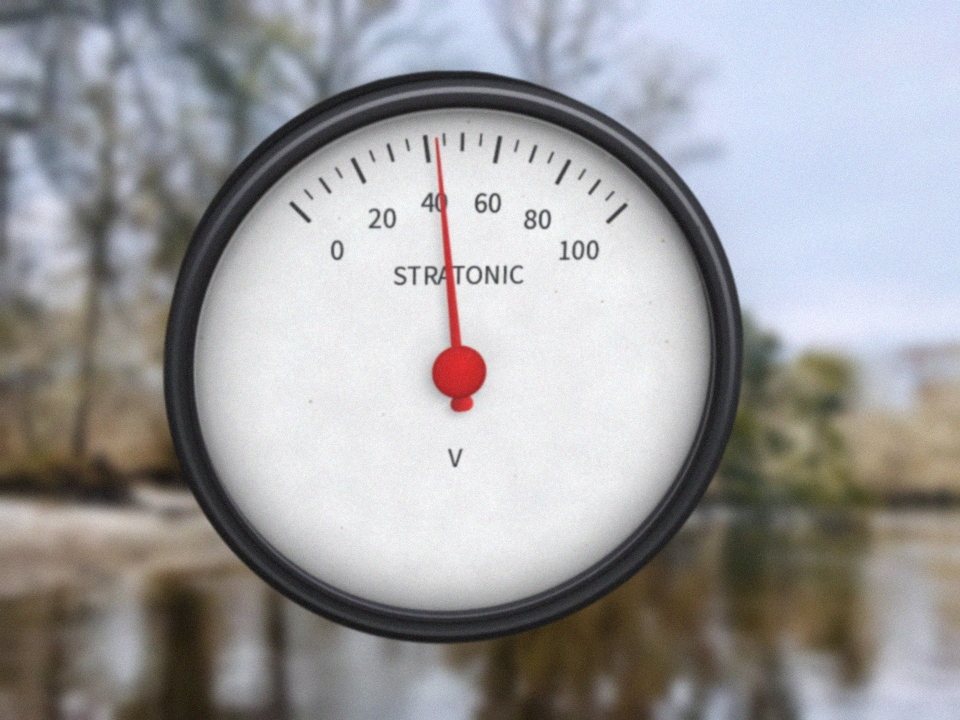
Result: 42.5 V
